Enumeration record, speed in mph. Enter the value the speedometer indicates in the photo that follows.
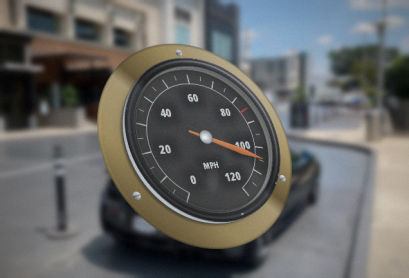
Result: 105 mph
